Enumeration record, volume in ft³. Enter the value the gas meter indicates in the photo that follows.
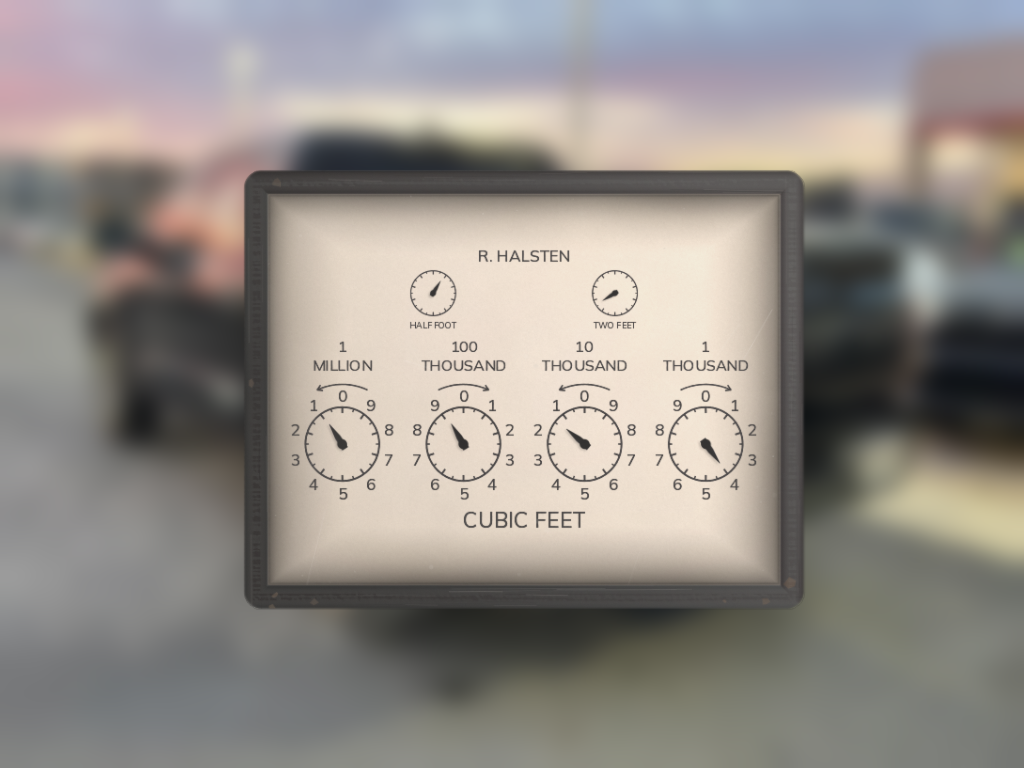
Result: 91400 ft³
